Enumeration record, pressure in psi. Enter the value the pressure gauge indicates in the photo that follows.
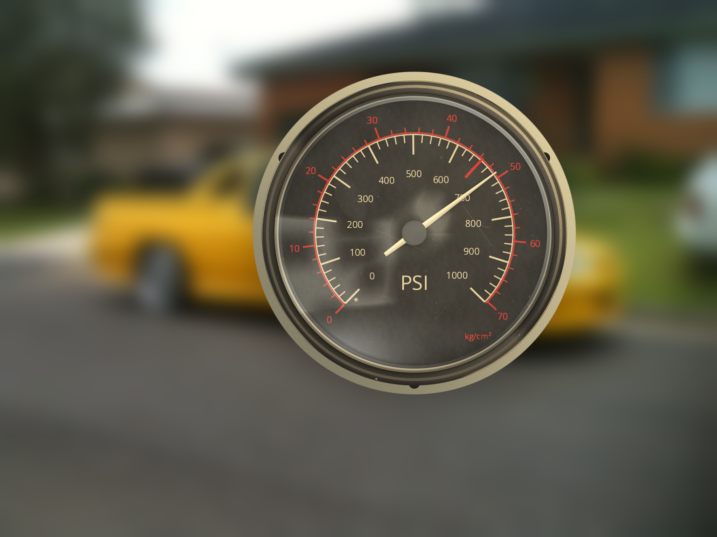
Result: 700 psi
